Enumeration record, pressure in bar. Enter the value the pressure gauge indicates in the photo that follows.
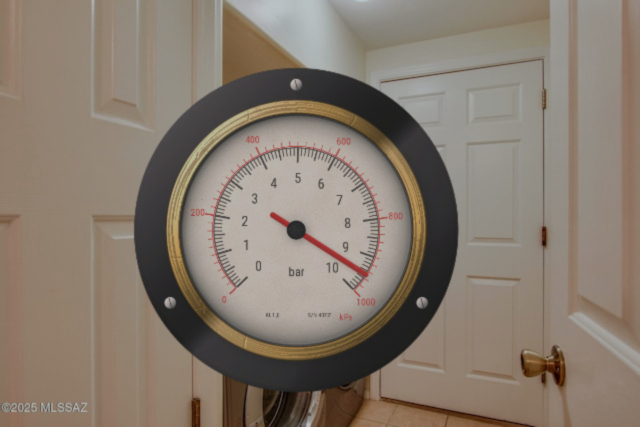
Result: 9.5 bar
